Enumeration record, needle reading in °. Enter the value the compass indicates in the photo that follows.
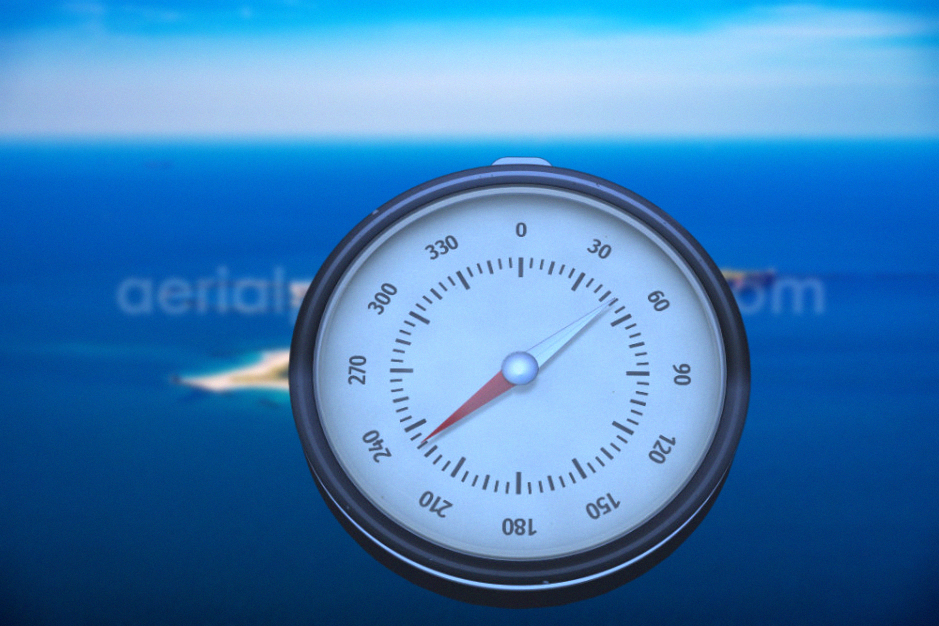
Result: 230 °
